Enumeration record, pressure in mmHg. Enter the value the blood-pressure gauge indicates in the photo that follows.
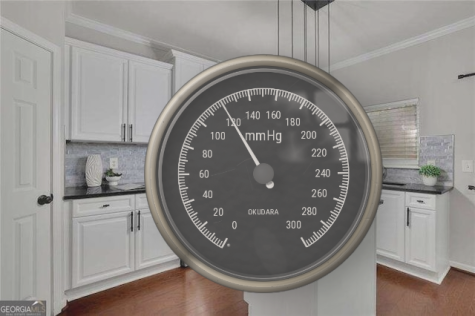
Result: 120 mmHg
